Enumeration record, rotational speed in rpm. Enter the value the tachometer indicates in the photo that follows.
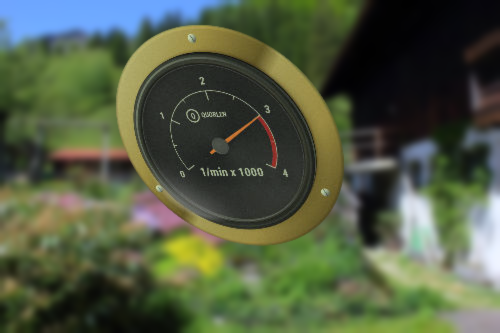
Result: 3000 rpm
